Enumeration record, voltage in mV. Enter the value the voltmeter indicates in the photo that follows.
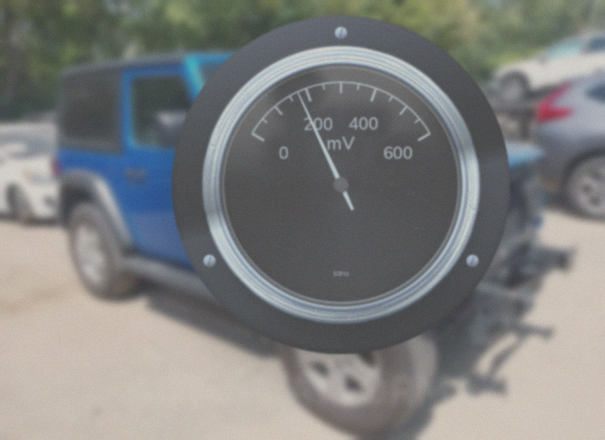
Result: 175 mV
